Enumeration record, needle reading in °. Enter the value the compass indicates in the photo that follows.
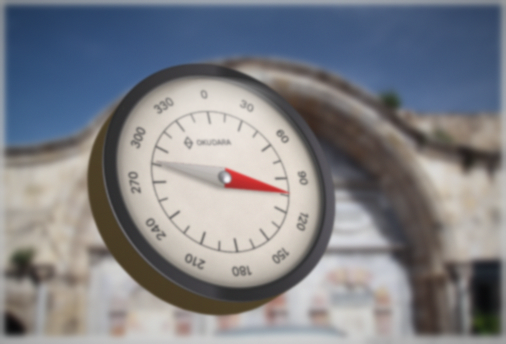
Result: 105 °
